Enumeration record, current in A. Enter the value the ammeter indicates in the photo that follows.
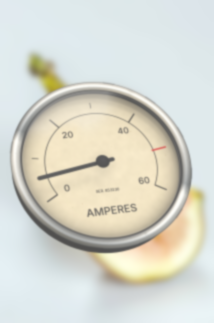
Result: 5 A
